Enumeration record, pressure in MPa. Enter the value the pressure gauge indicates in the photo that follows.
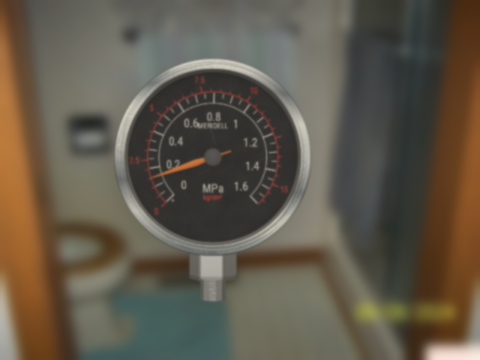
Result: 0.15 MPa
